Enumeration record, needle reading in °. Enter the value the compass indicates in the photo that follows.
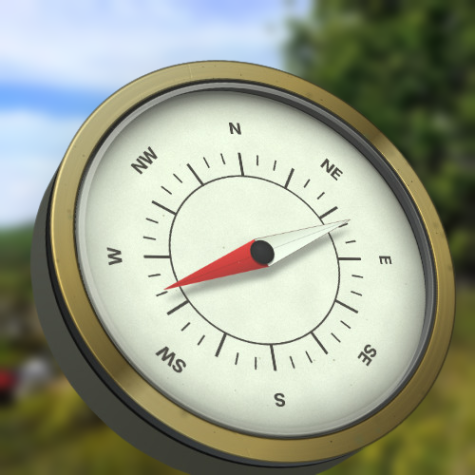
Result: 250 °
